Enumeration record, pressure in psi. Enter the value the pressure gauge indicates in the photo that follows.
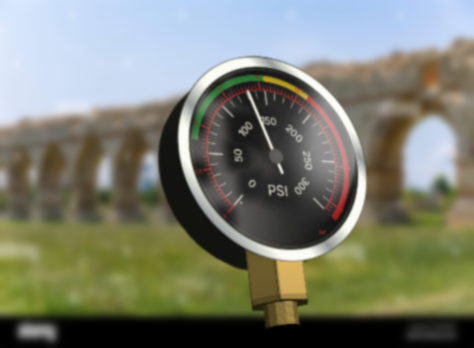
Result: 130 psi
